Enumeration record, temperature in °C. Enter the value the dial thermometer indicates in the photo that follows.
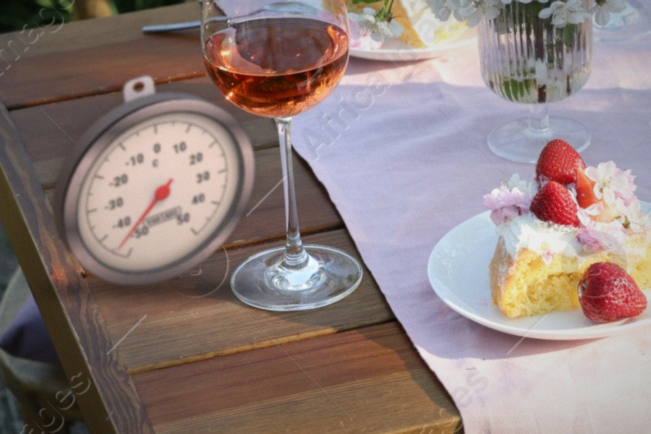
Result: -45 °C
